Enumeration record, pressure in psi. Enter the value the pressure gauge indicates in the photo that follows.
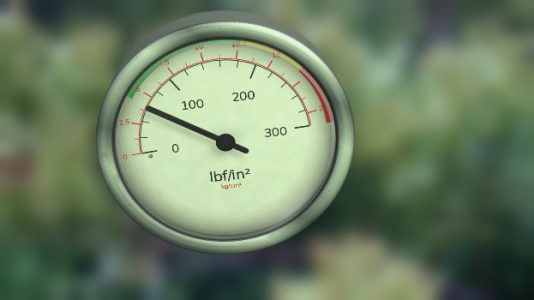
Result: 60 psi
